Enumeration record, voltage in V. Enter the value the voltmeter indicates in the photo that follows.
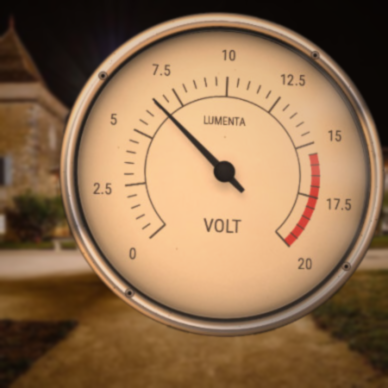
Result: 6.5 V
